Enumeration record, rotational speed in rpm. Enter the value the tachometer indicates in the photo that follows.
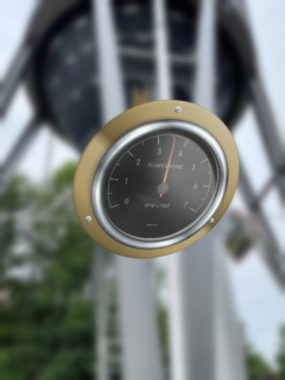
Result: 3500 rpm
